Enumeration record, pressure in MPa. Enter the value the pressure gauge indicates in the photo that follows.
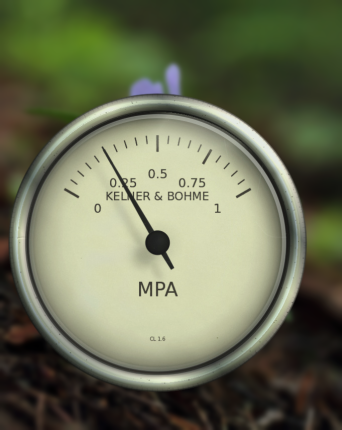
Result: 0.25 MPa
